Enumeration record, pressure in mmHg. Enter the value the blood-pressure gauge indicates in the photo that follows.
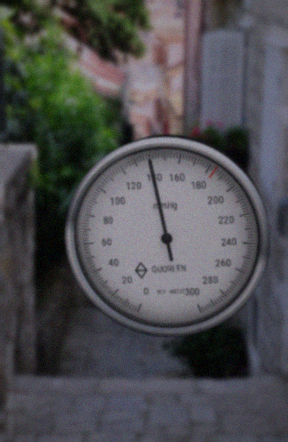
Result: 140 mmHg
